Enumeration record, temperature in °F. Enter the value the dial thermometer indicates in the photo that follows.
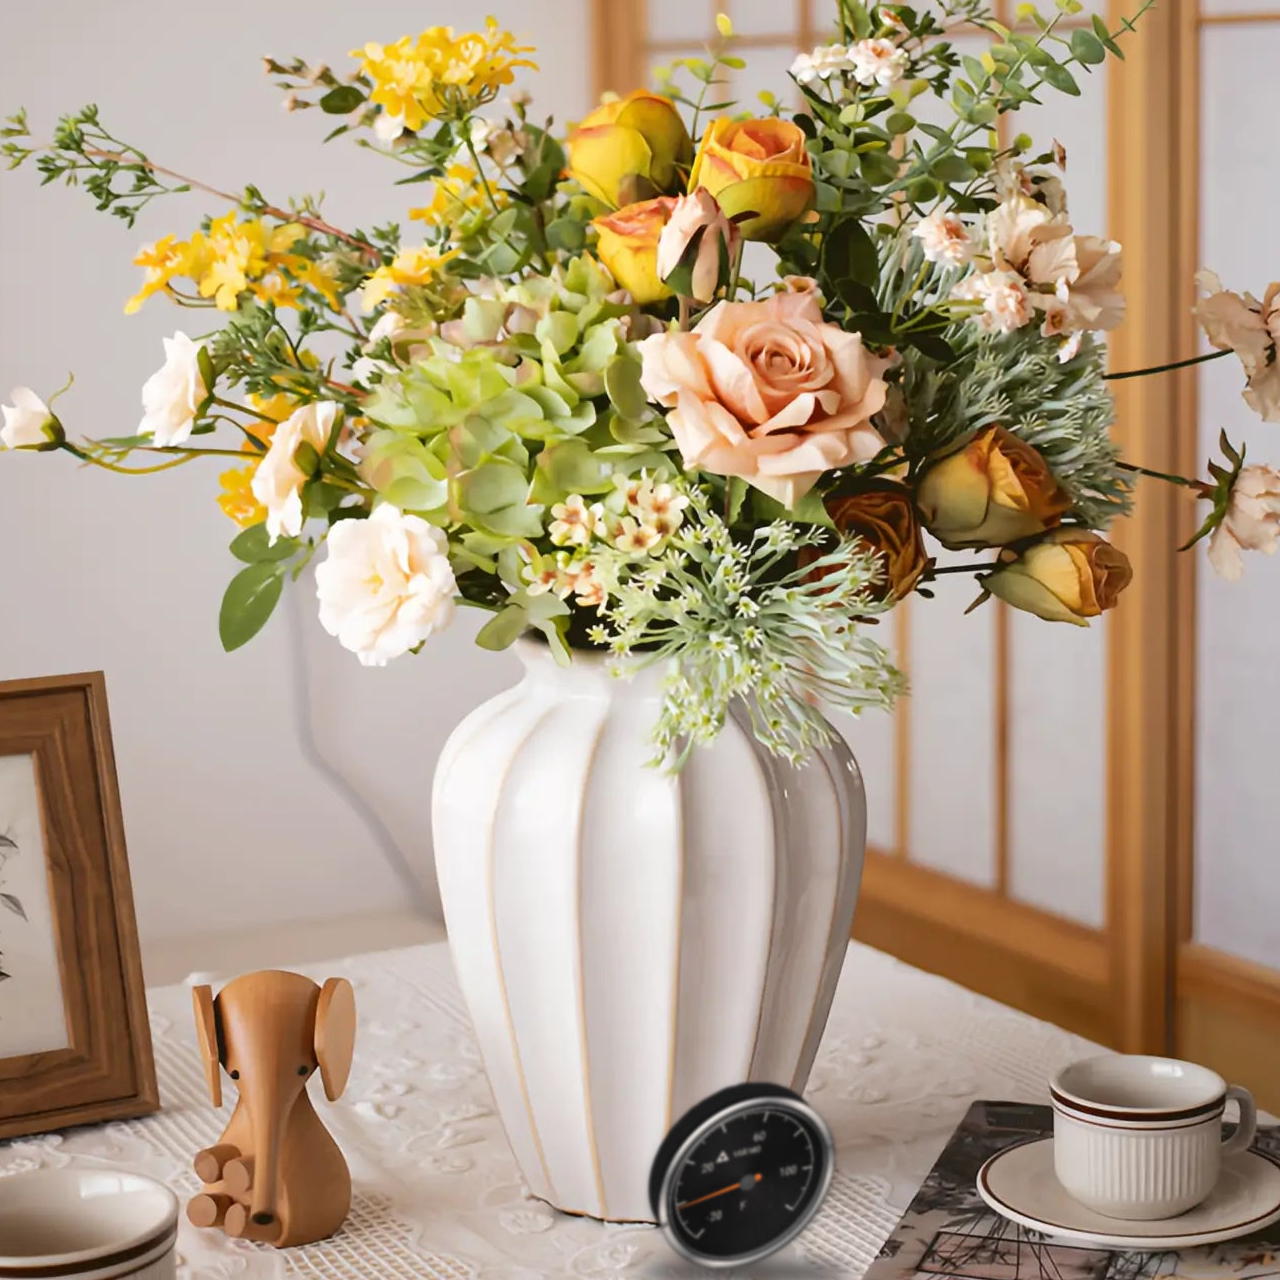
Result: 0 °F
